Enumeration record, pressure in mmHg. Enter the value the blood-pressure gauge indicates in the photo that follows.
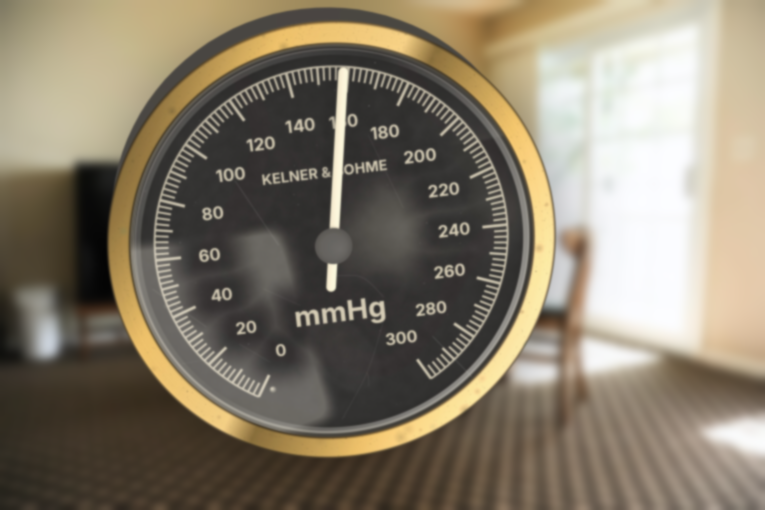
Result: 158 mmHg
